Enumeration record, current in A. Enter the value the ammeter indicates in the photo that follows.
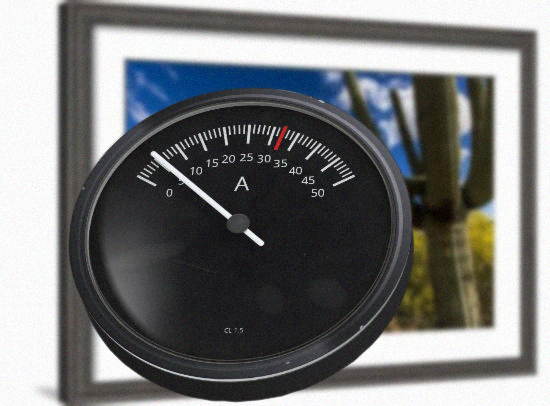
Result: 5 A
